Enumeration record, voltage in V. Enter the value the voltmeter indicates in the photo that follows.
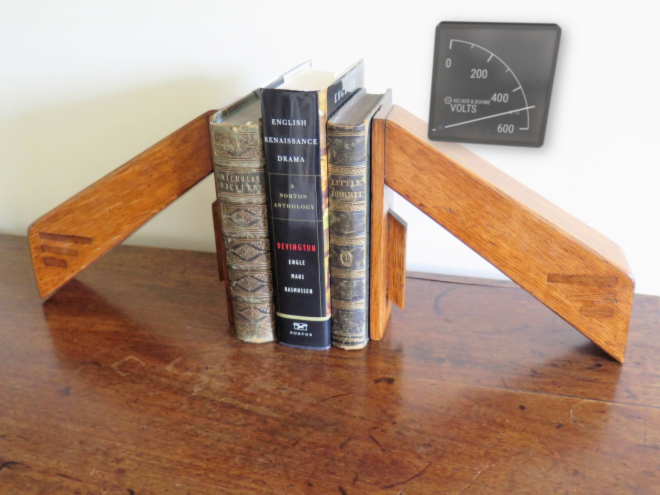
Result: 500 V
